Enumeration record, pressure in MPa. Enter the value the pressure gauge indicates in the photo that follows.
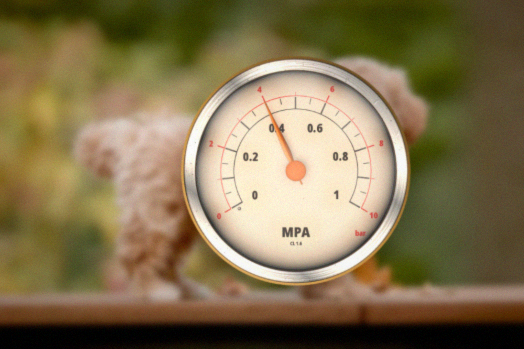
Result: 0.4 MPa
